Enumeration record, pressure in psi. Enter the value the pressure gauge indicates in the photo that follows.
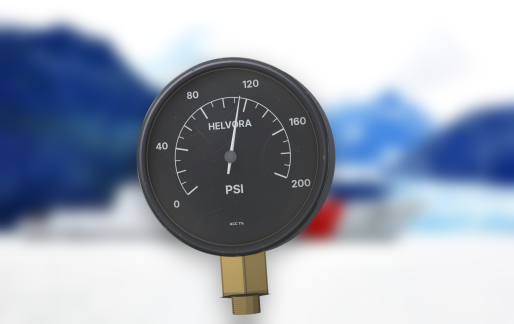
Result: 115 psi
